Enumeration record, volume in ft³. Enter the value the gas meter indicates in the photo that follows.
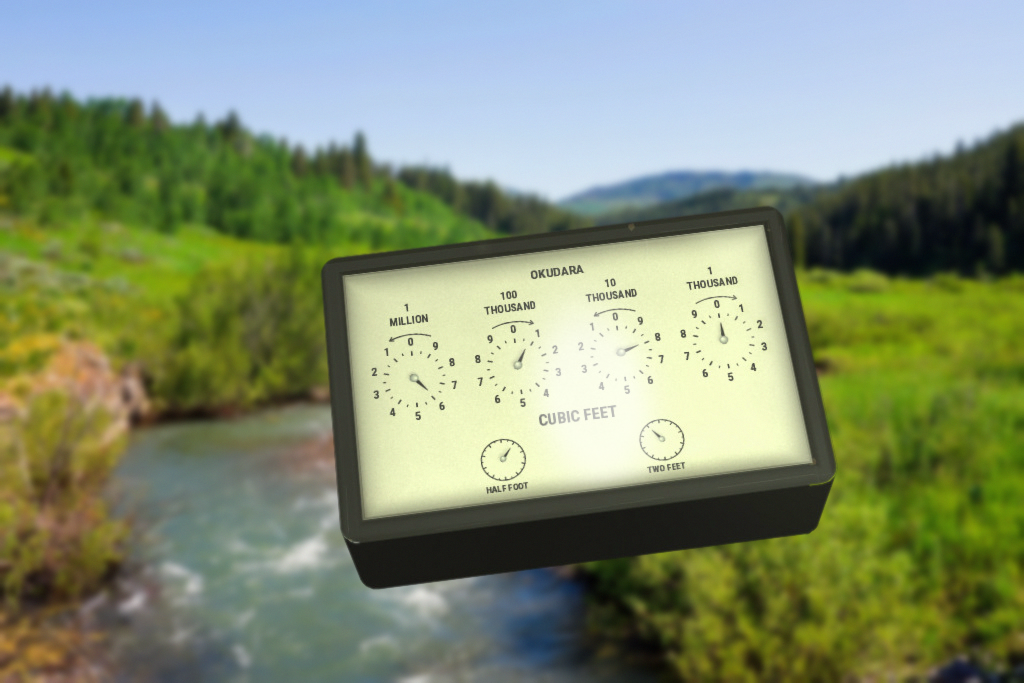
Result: 608000 ft³
